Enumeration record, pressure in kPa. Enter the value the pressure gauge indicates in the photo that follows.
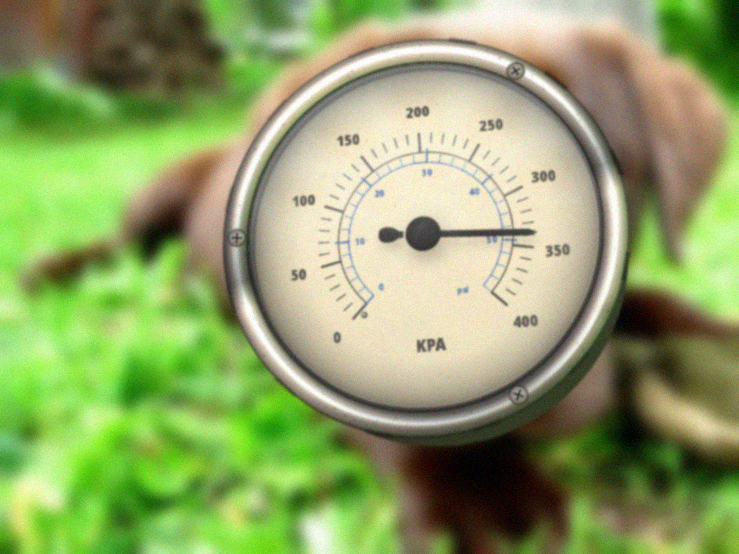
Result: 340 kPa
